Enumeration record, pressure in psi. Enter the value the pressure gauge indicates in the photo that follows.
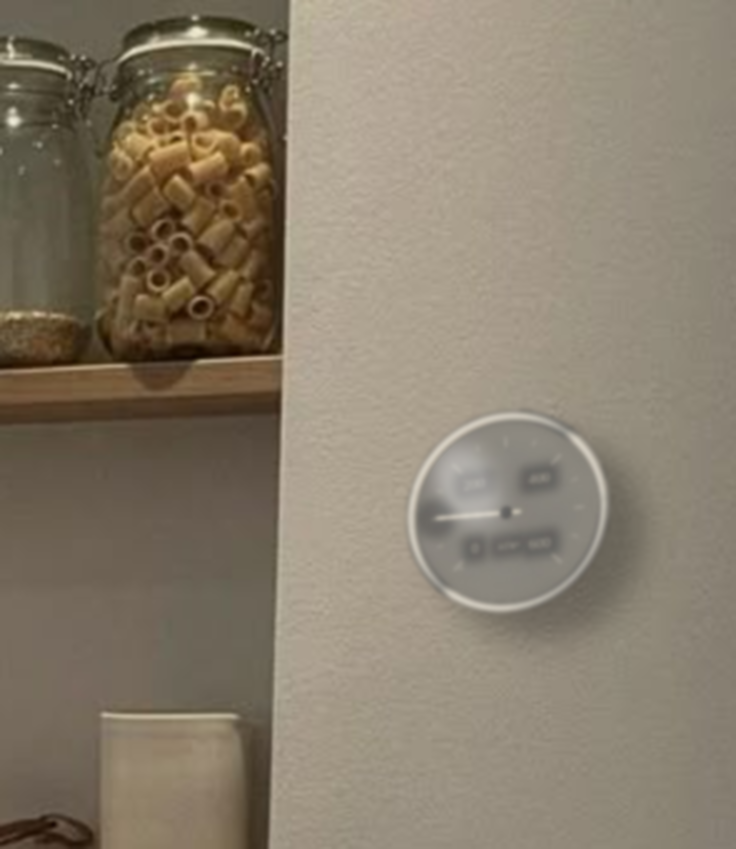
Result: 100 psi
